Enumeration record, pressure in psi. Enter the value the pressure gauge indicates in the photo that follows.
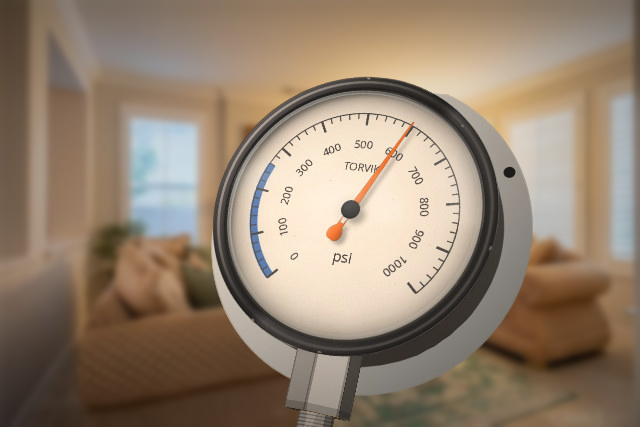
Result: 600 psi
